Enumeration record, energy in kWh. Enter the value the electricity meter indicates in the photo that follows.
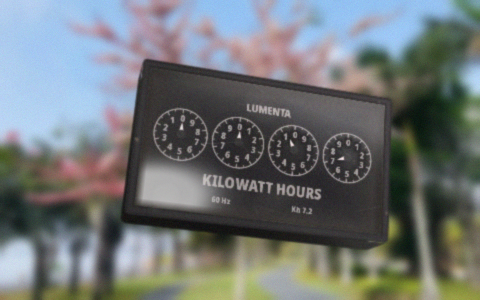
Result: 7 kWh
